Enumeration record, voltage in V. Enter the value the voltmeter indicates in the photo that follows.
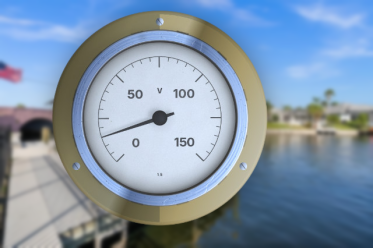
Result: 15 V
